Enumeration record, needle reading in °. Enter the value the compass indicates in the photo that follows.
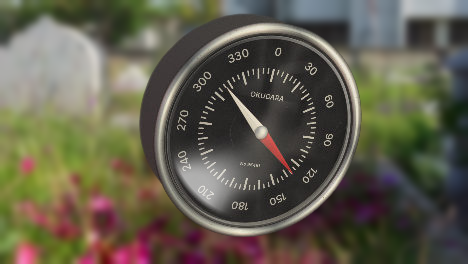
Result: 130 °
